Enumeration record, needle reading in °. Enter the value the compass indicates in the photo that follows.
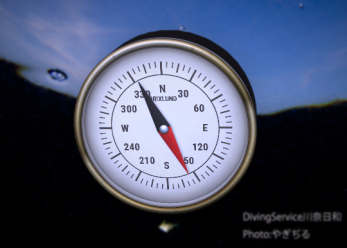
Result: 155 °
